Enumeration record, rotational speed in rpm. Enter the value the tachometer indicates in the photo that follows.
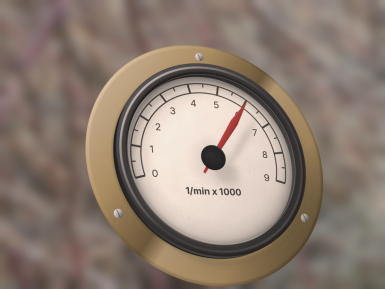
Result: 6000 rpm
